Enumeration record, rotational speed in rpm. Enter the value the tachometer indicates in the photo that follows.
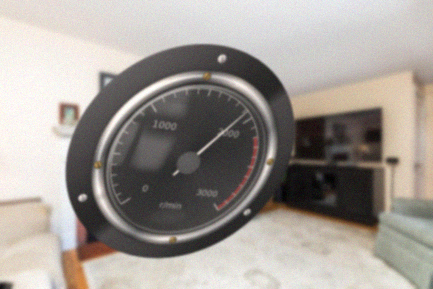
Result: 1900 rpm
